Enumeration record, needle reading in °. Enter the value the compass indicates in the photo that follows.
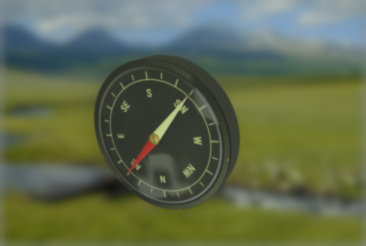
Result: 45 °
